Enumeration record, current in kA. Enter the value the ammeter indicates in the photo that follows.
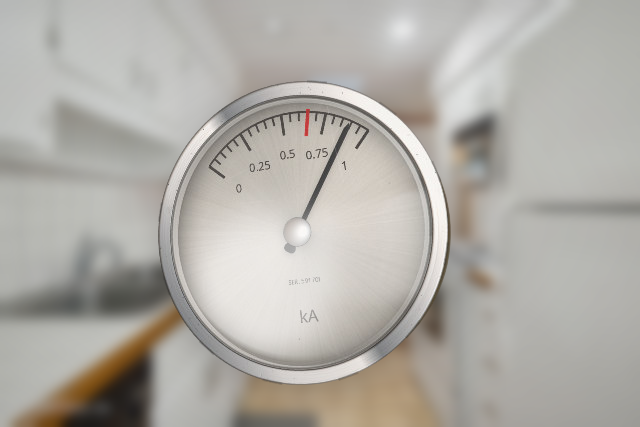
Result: 0.9 kA
